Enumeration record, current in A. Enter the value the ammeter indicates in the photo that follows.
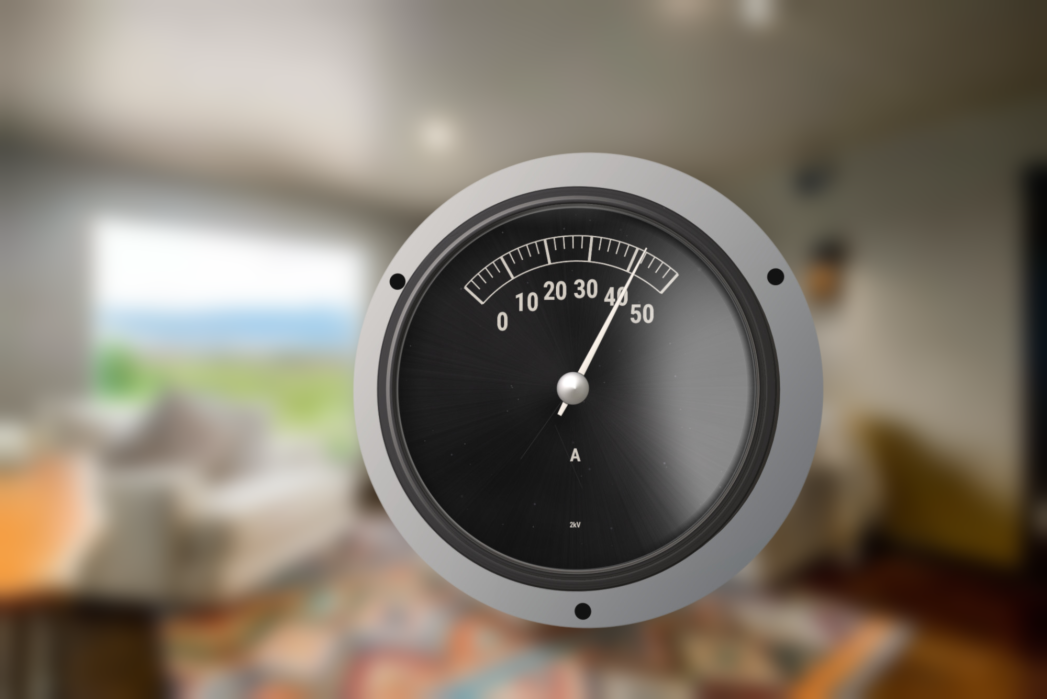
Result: 42 A
